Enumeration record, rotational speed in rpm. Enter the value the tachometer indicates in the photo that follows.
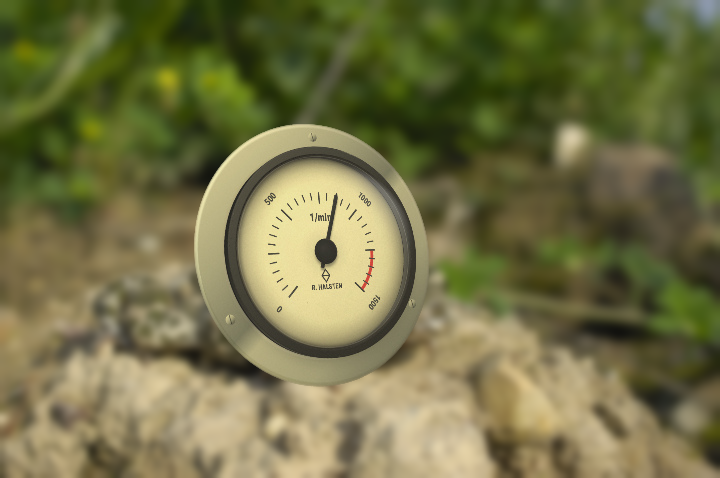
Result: 850 rpm
